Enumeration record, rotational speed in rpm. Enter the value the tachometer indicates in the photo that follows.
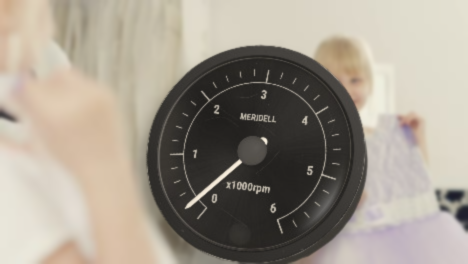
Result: 200 rpm
